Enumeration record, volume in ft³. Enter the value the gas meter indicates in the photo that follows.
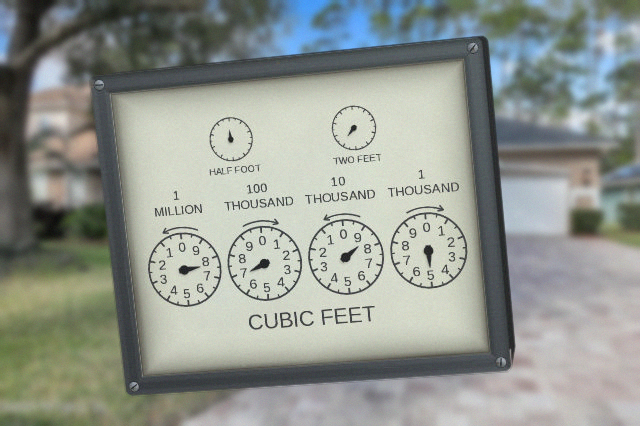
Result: 768500 ft³
